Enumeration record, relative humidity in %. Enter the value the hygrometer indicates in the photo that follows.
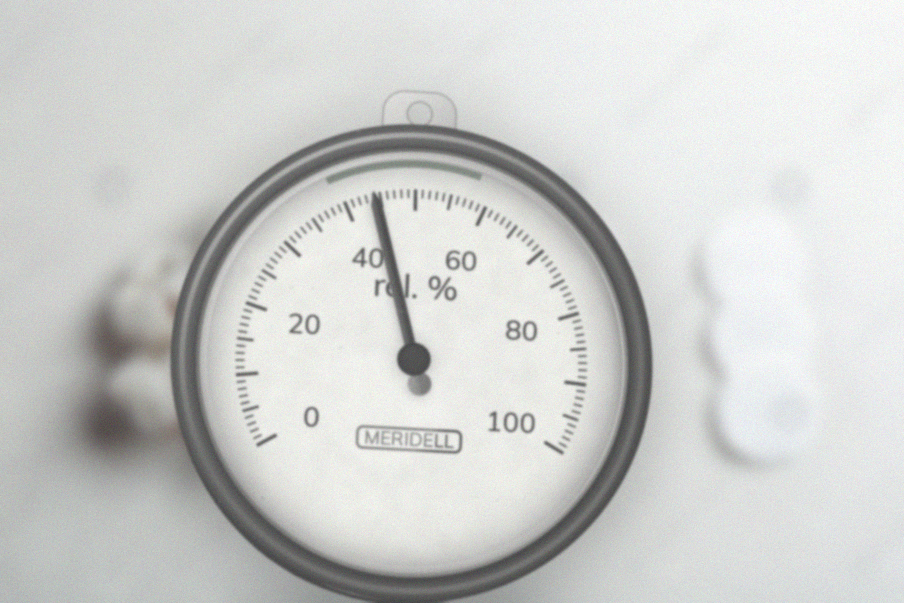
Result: 44 %
